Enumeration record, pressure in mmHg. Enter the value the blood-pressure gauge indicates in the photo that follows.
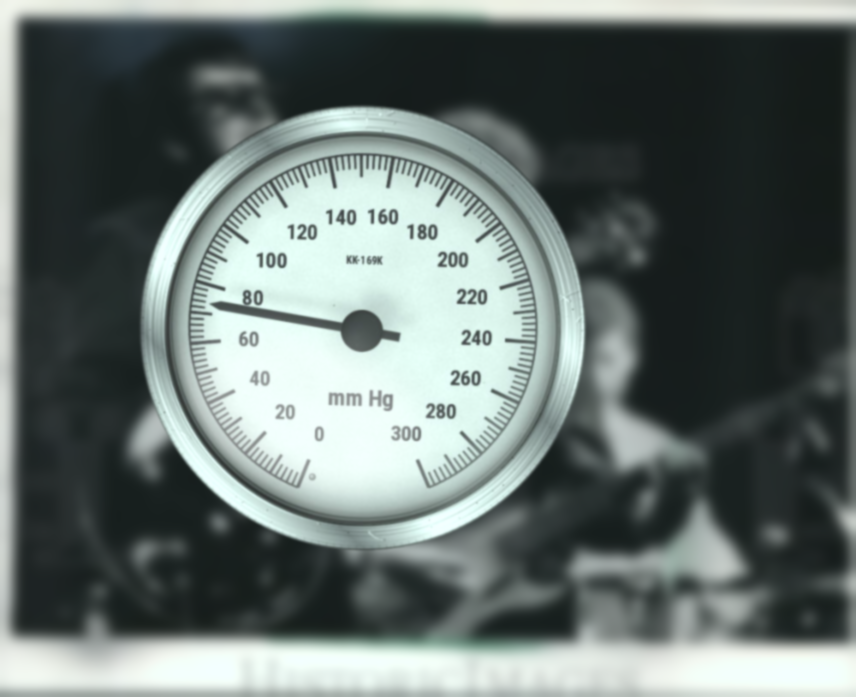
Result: 74 mmHg
